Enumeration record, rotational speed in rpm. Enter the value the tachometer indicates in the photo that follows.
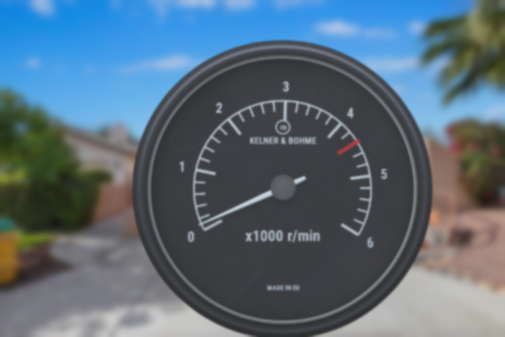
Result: 100 rpm
